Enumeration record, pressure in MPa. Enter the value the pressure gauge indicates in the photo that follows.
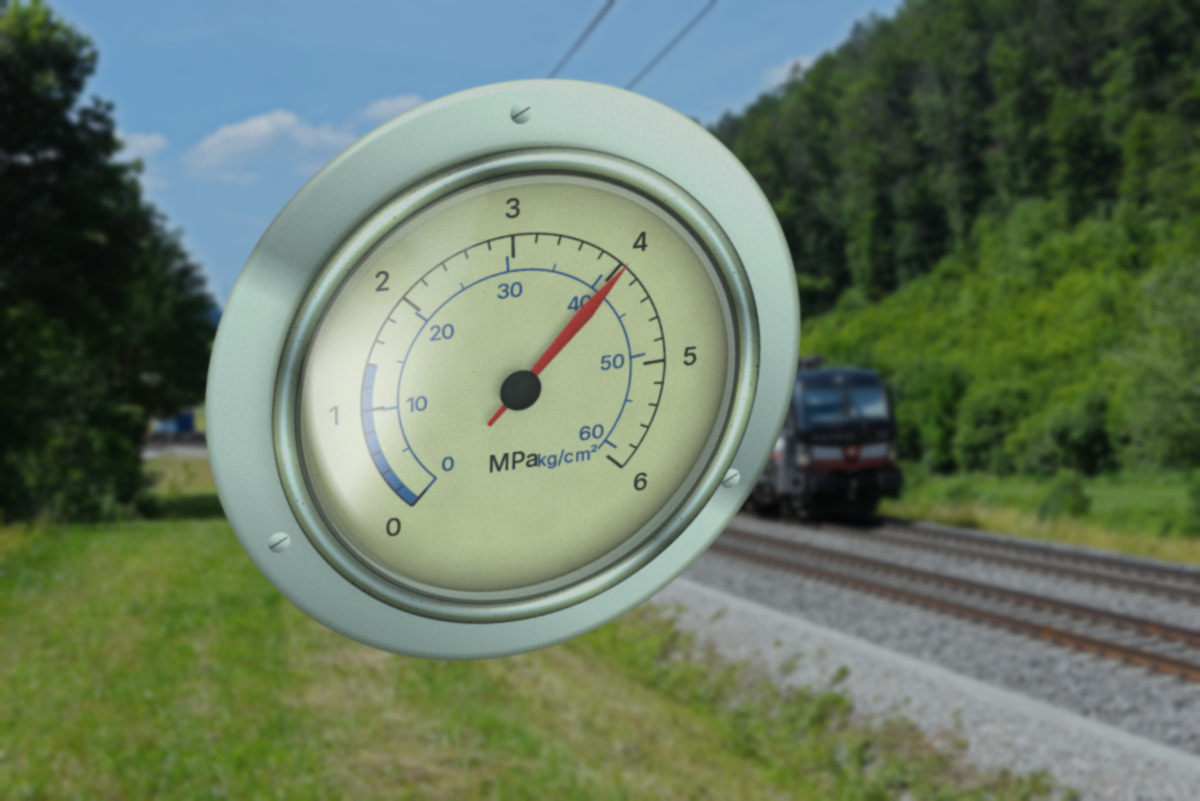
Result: 4 MPa
